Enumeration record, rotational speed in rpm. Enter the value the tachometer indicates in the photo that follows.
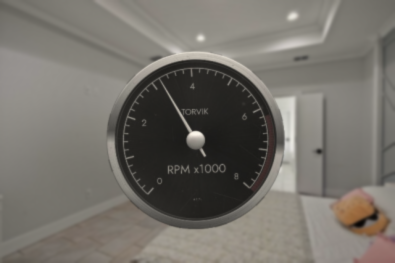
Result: 3200 rpm
